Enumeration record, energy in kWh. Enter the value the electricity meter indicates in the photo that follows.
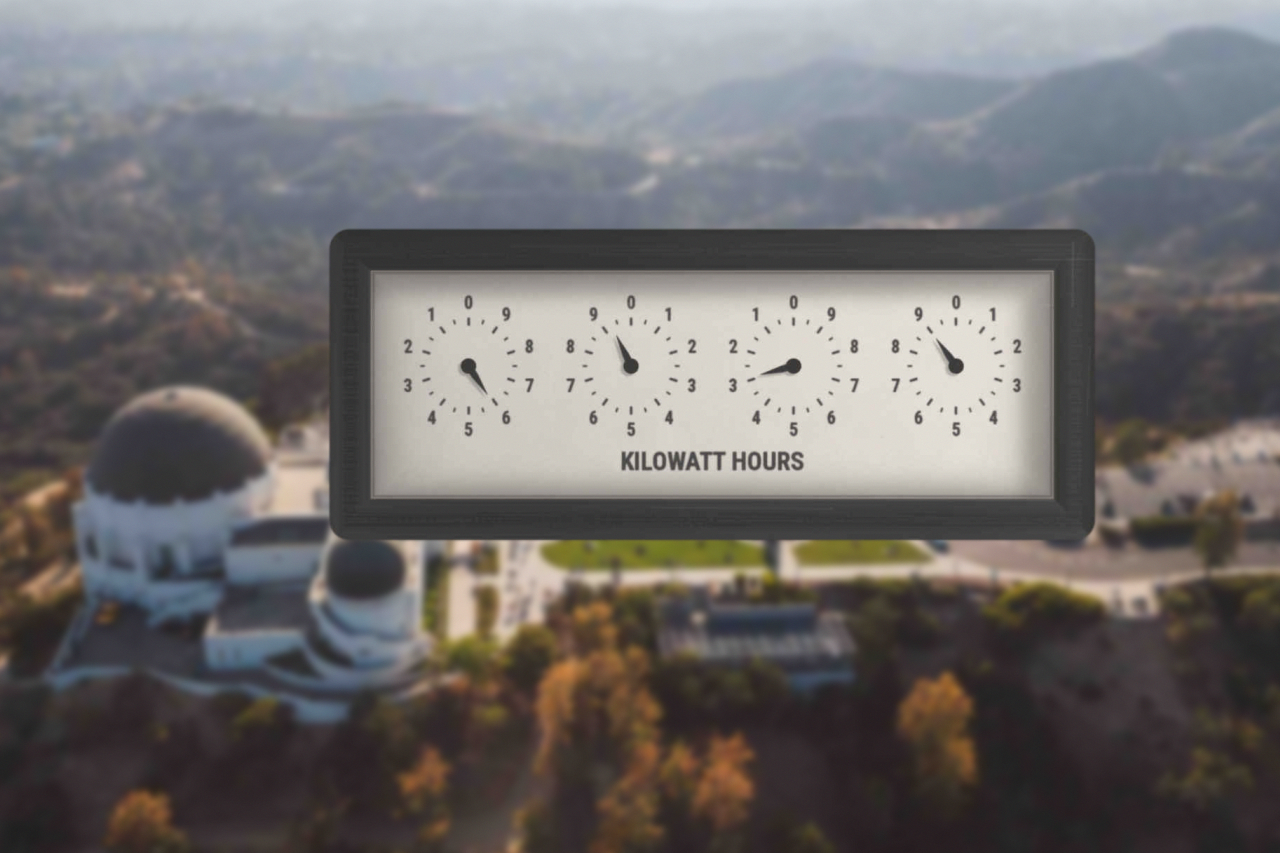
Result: 5929 kWh
